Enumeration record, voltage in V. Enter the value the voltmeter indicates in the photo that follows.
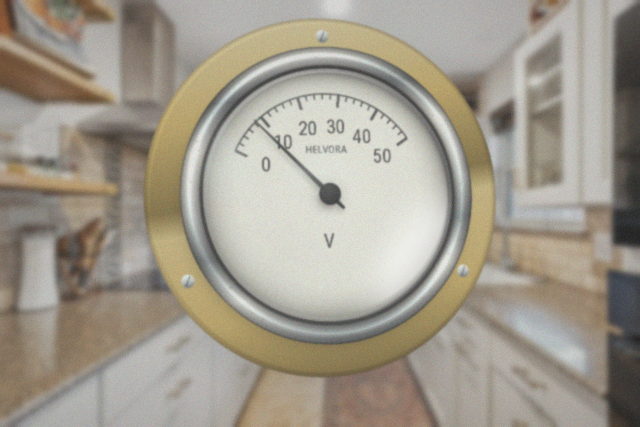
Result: 8 V
